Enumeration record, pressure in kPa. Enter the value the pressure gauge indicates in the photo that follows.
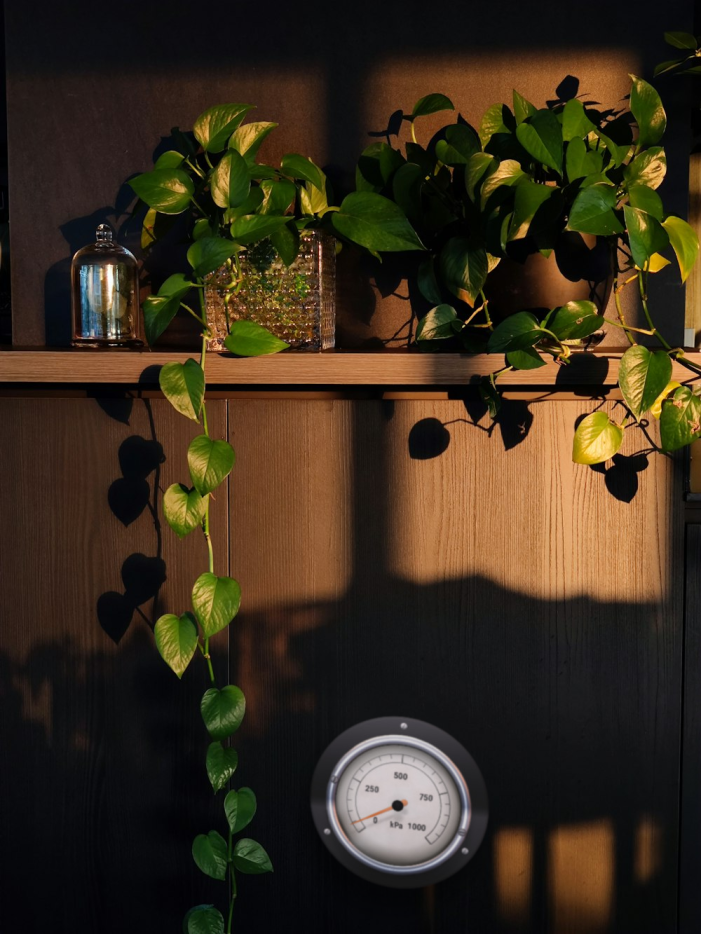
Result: 50 kPa
